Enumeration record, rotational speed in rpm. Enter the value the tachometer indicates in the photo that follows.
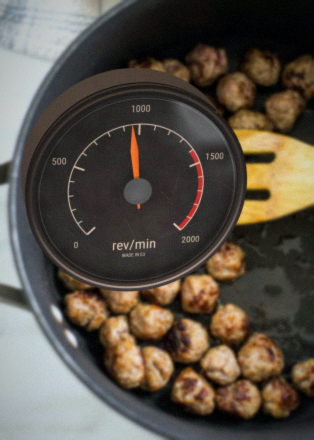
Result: 950 rpm
